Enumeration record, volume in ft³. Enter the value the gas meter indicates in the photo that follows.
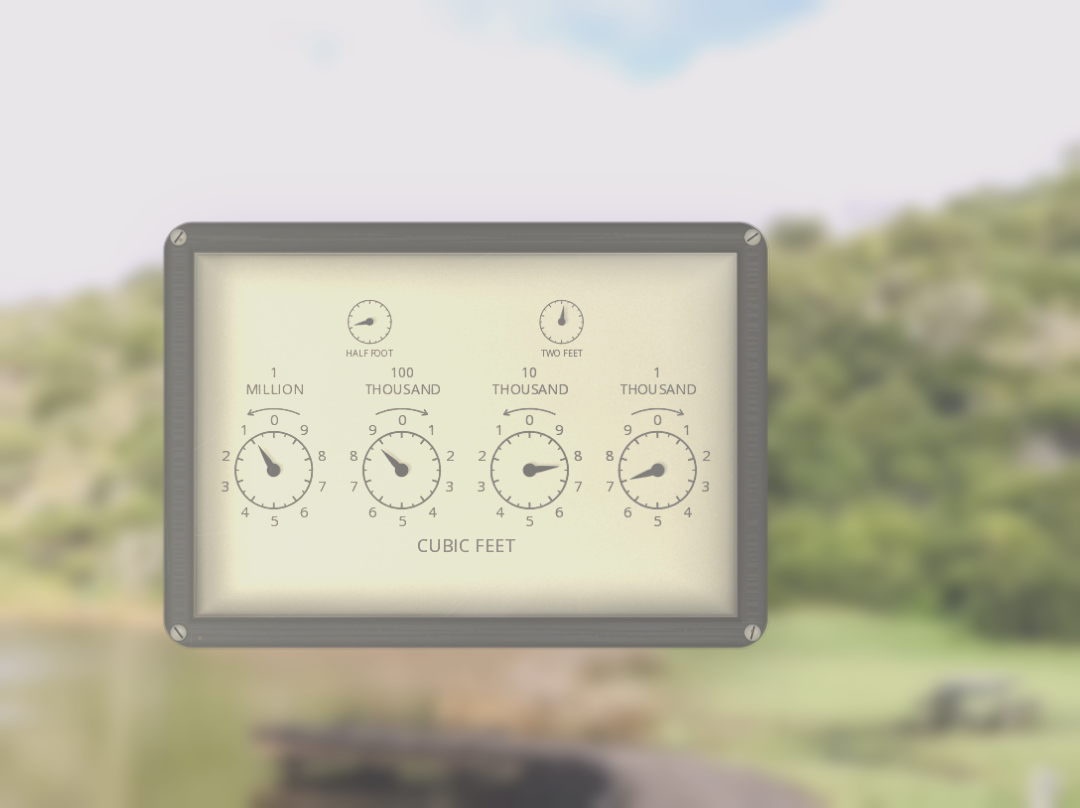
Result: 87700 ft³
